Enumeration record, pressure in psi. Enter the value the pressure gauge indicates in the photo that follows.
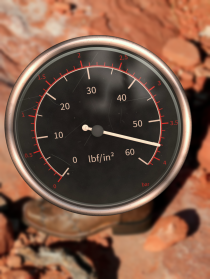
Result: 55 psi
